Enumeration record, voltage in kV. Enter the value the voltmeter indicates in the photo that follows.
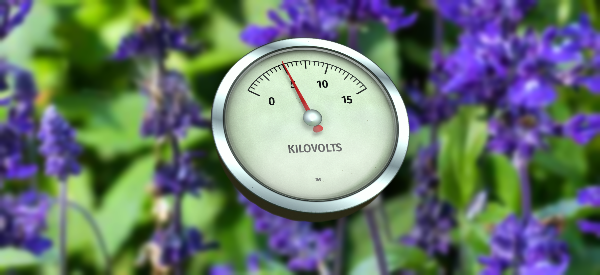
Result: 5 kV
